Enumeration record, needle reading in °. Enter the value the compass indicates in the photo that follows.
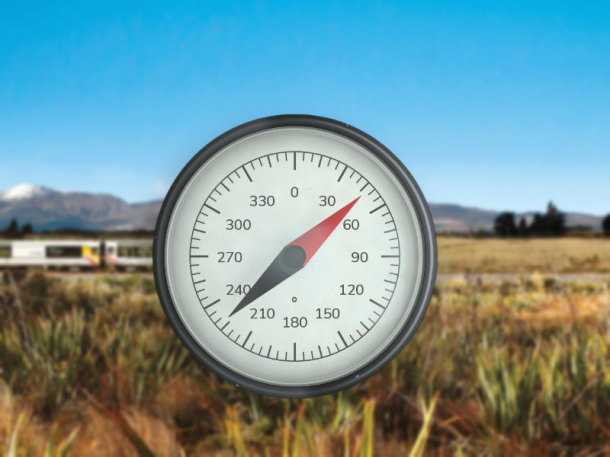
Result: 47.5 °
